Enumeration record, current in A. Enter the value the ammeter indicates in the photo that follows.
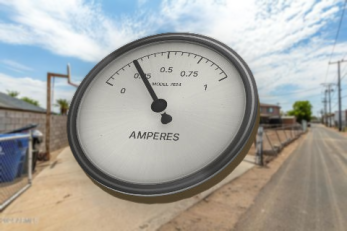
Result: 0.25 A
